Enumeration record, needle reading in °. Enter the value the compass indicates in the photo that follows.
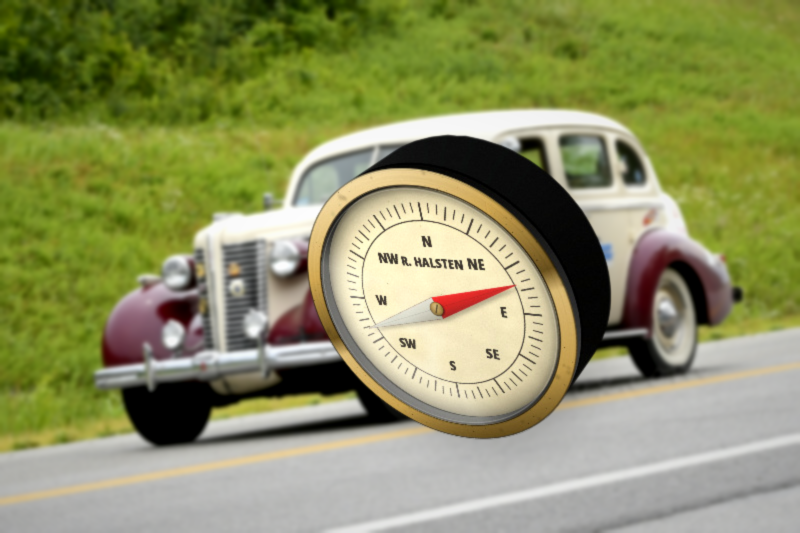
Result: 70 °
